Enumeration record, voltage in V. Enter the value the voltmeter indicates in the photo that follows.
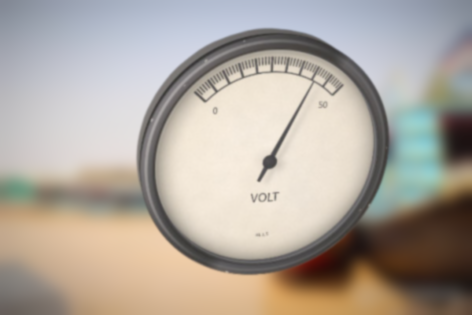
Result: 40 V
